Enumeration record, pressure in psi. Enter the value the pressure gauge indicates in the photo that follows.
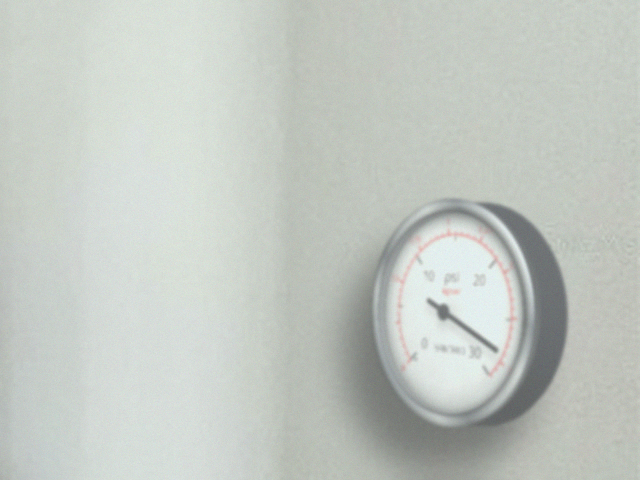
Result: 27.5 psi
